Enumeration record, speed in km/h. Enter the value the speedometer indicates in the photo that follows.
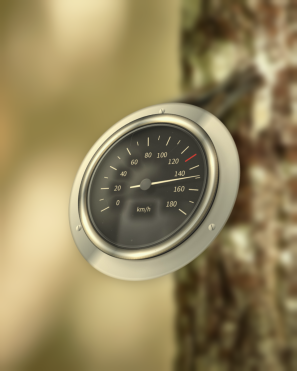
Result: 150 km/h
